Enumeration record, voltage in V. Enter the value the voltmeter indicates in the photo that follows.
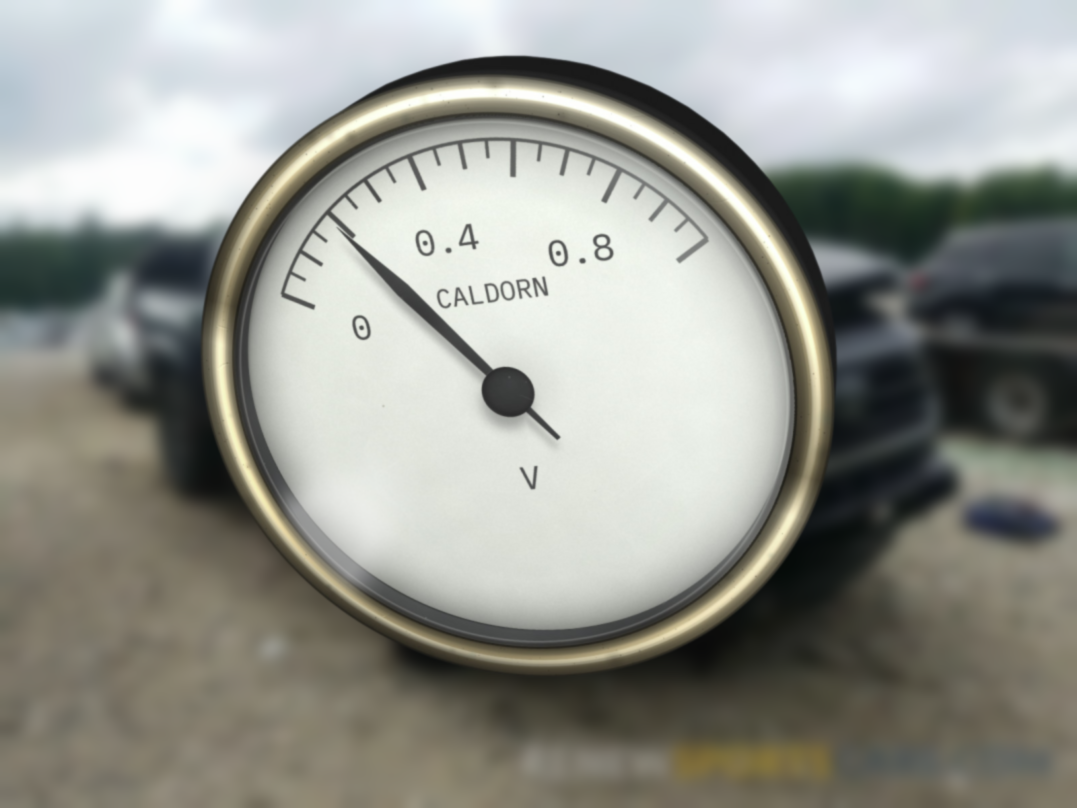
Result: 0.2 V
